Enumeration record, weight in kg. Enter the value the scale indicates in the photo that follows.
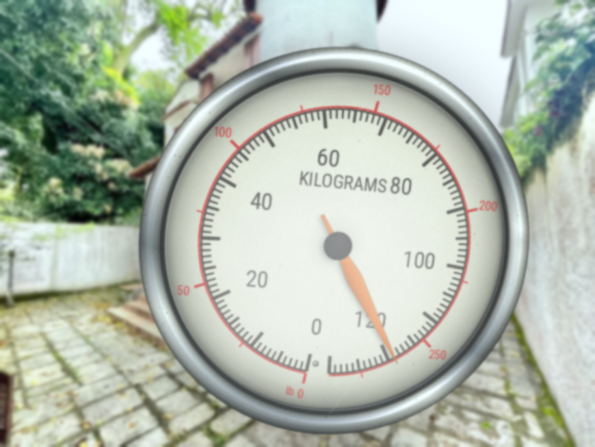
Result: 119 kg
